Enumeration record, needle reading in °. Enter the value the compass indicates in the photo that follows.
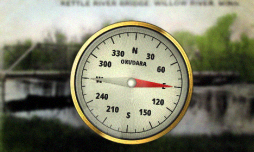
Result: 90 °
